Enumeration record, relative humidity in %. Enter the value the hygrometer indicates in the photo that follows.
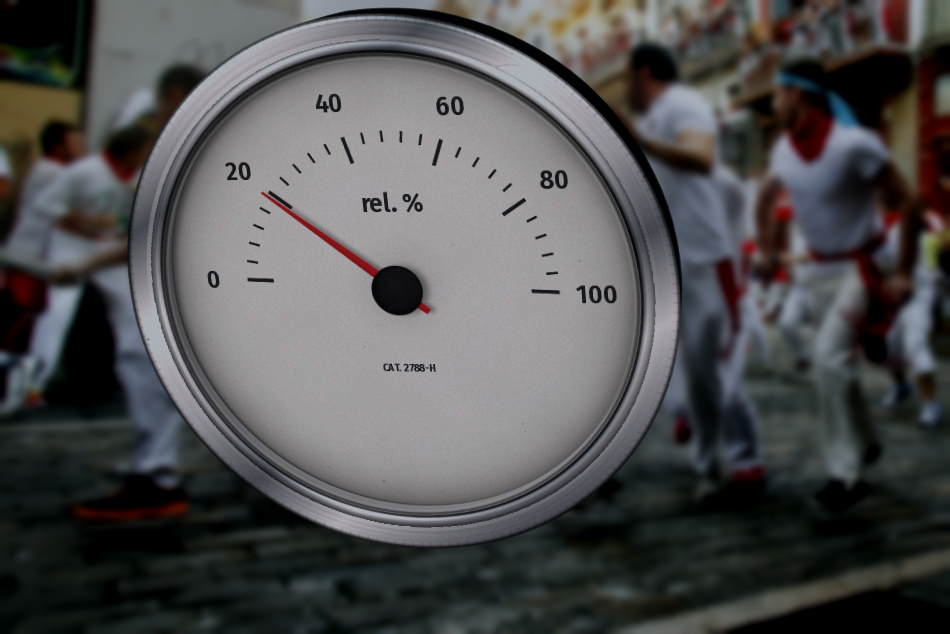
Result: 20 %
